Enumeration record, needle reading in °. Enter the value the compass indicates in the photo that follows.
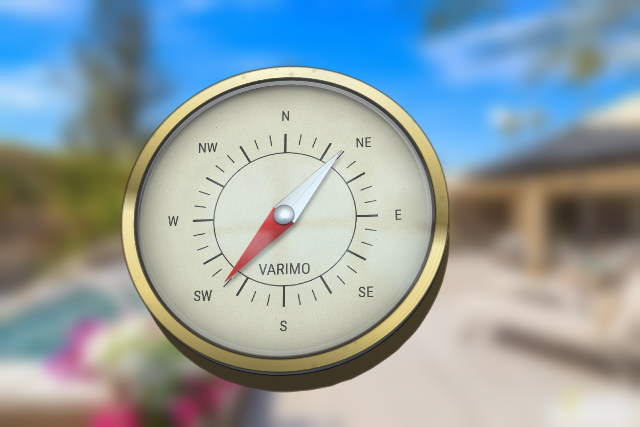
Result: 220 °
